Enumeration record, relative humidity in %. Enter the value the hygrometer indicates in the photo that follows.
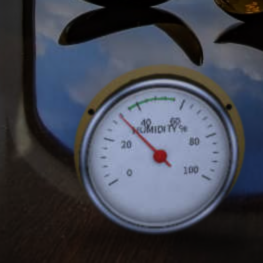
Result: 32 %
